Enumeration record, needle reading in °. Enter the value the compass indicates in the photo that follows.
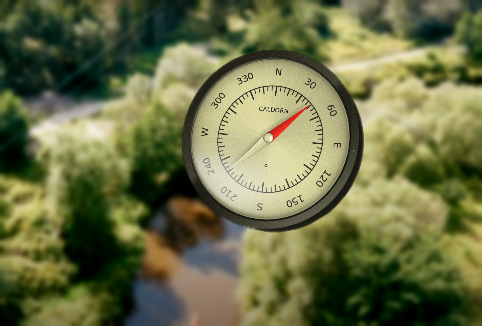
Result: 45 °
